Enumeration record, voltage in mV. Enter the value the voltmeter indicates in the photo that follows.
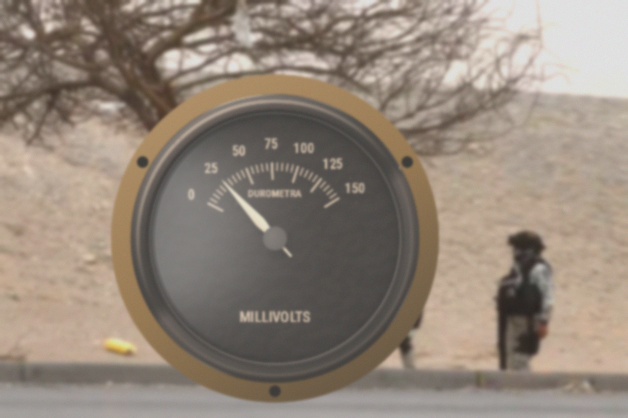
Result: 25 mV
